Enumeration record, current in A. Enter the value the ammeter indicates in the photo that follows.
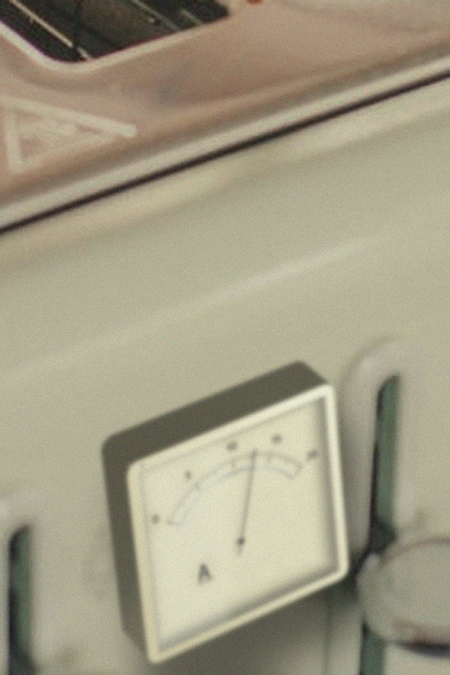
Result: 12.5 A
